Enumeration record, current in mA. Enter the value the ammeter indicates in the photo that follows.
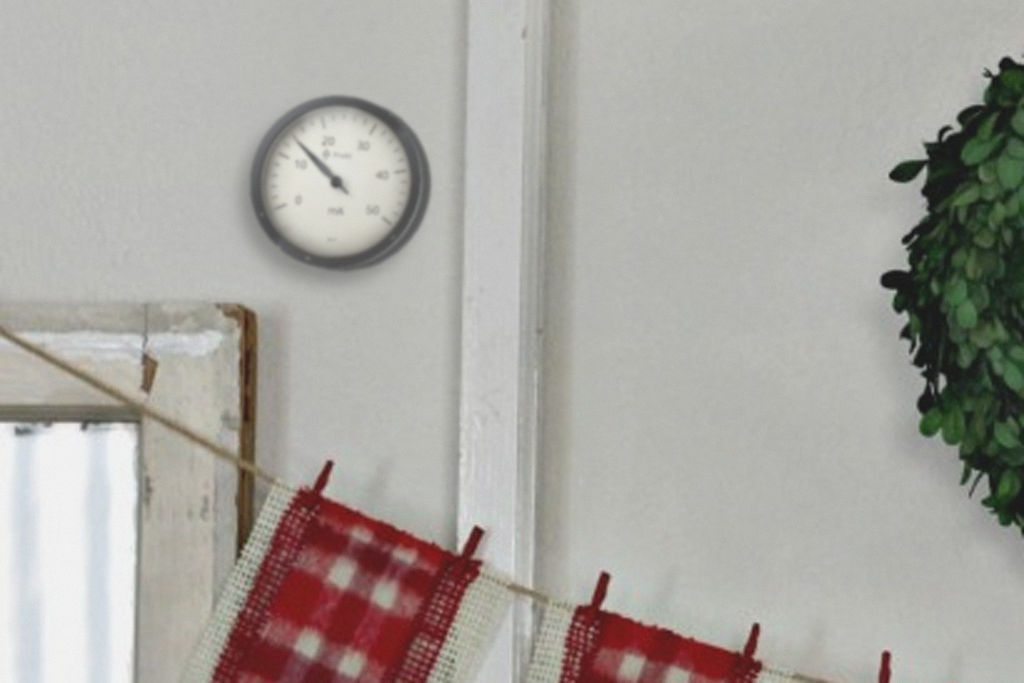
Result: 14 mA
